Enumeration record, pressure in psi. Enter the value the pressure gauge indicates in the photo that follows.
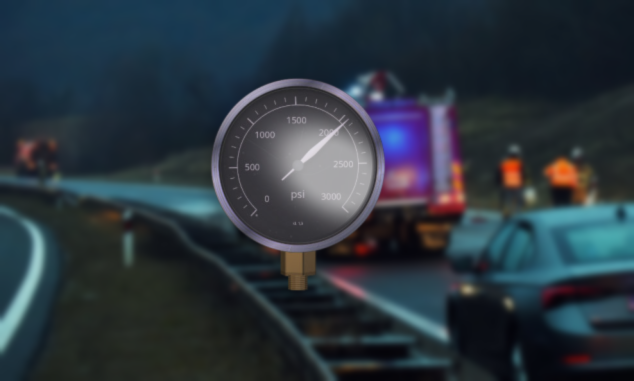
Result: 2050 psi
